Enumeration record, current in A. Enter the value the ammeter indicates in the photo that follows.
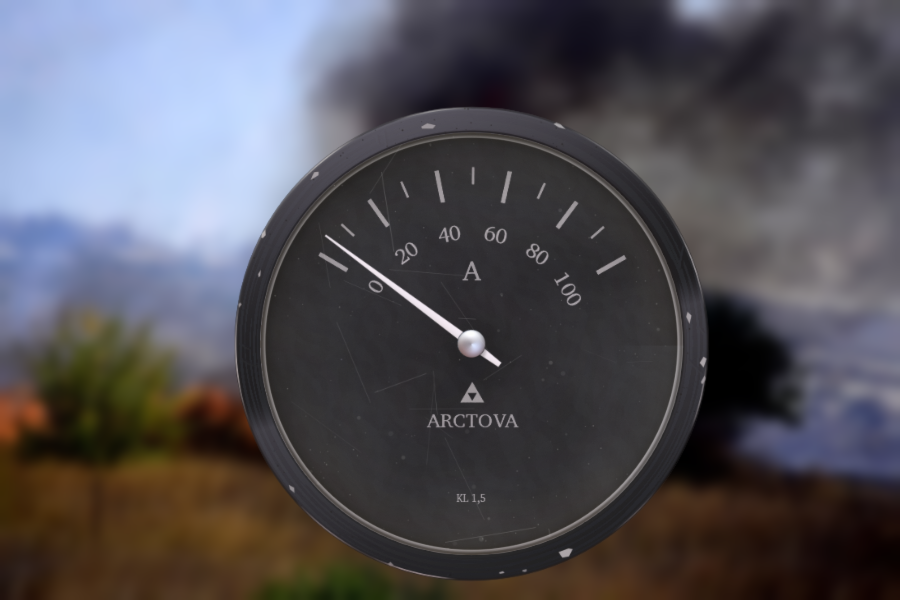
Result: 5 A
